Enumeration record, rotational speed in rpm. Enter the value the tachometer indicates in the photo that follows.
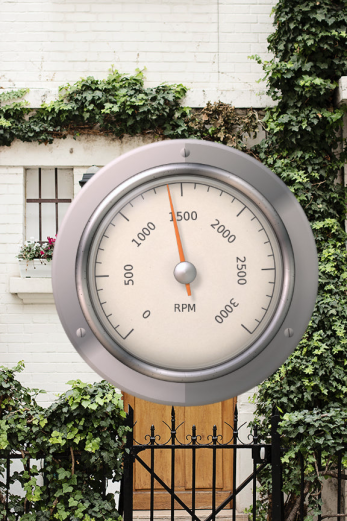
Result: 1400 rpm
